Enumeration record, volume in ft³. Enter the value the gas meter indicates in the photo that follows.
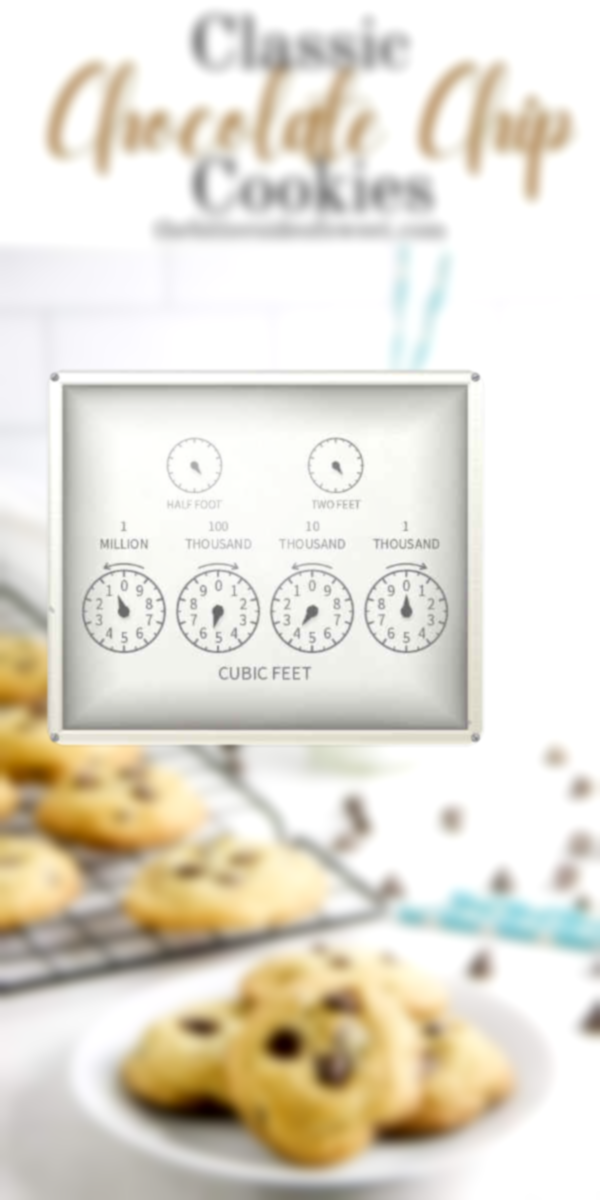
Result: 54000 ft³
